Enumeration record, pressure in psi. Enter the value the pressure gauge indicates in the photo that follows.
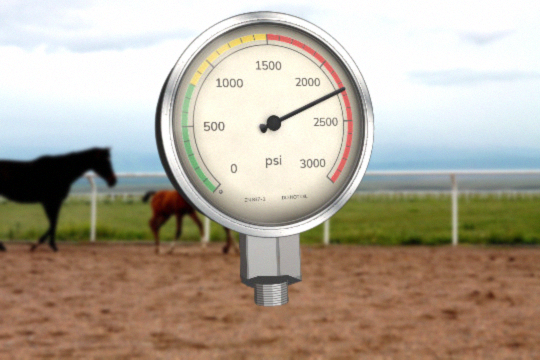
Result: 2250 psi
